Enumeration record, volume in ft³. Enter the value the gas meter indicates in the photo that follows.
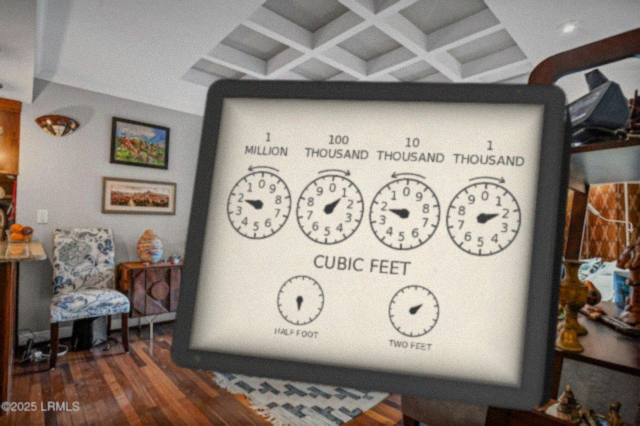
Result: 212200 ft³
